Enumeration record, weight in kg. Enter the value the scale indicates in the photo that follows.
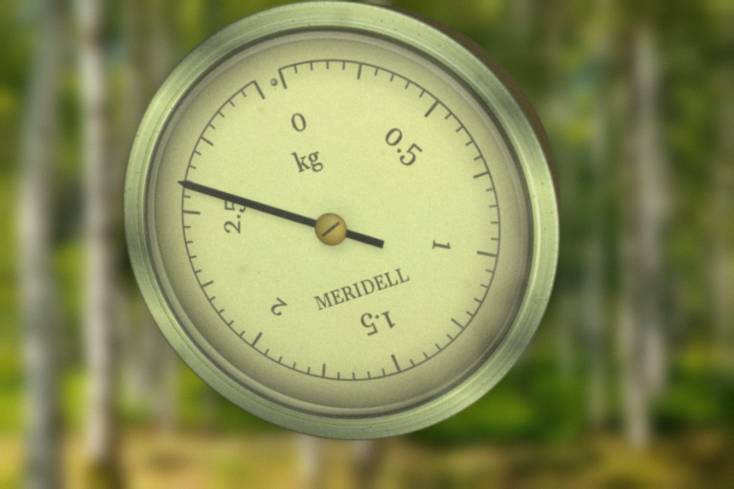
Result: 2.6 kg
